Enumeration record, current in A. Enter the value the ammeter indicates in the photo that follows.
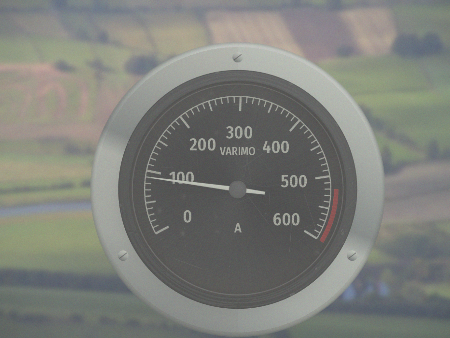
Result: 90 A
